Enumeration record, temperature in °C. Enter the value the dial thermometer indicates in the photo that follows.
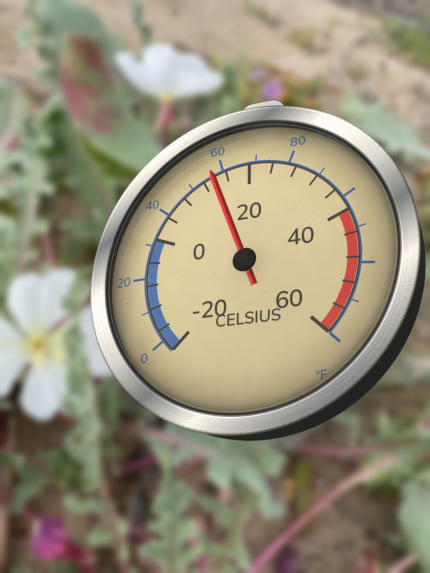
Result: 14 °C
